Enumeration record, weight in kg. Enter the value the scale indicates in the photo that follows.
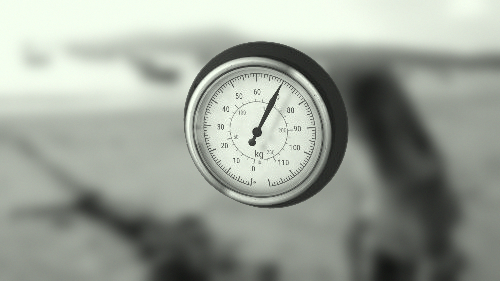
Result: 70 kg
